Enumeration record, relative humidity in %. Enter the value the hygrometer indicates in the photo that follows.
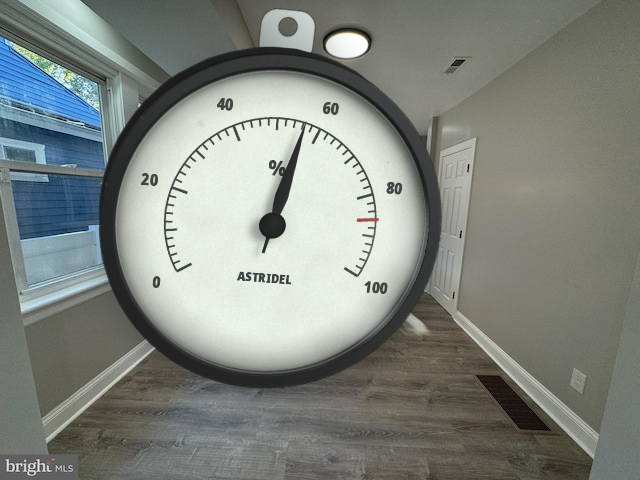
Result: 56 %
